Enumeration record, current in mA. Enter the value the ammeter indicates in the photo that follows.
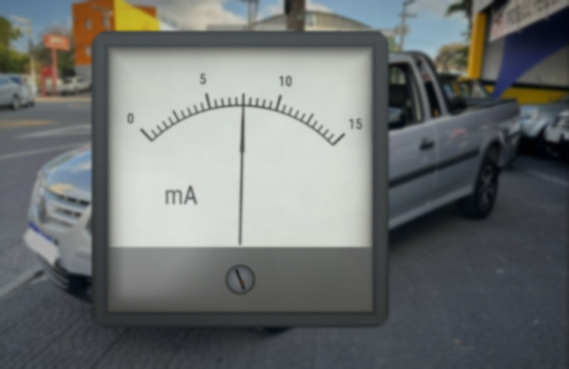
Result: 7.5 mA
